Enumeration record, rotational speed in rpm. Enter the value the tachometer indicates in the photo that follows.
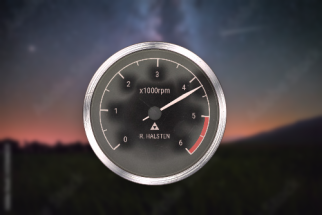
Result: 4250 rpm
